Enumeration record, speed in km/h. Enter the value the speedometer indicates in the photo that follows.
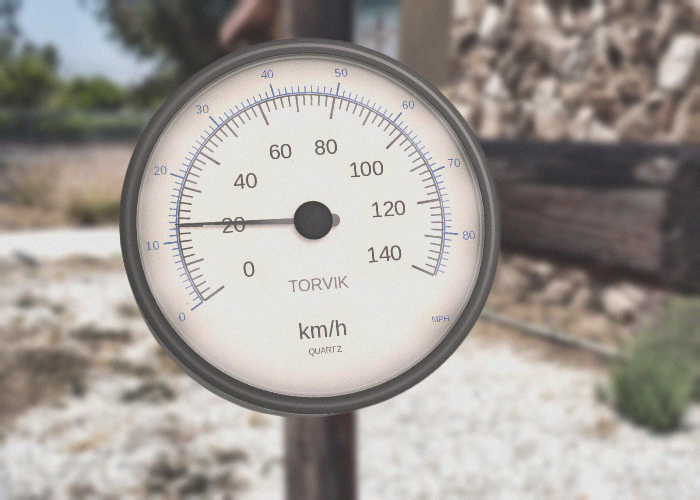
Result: 20 km/h
